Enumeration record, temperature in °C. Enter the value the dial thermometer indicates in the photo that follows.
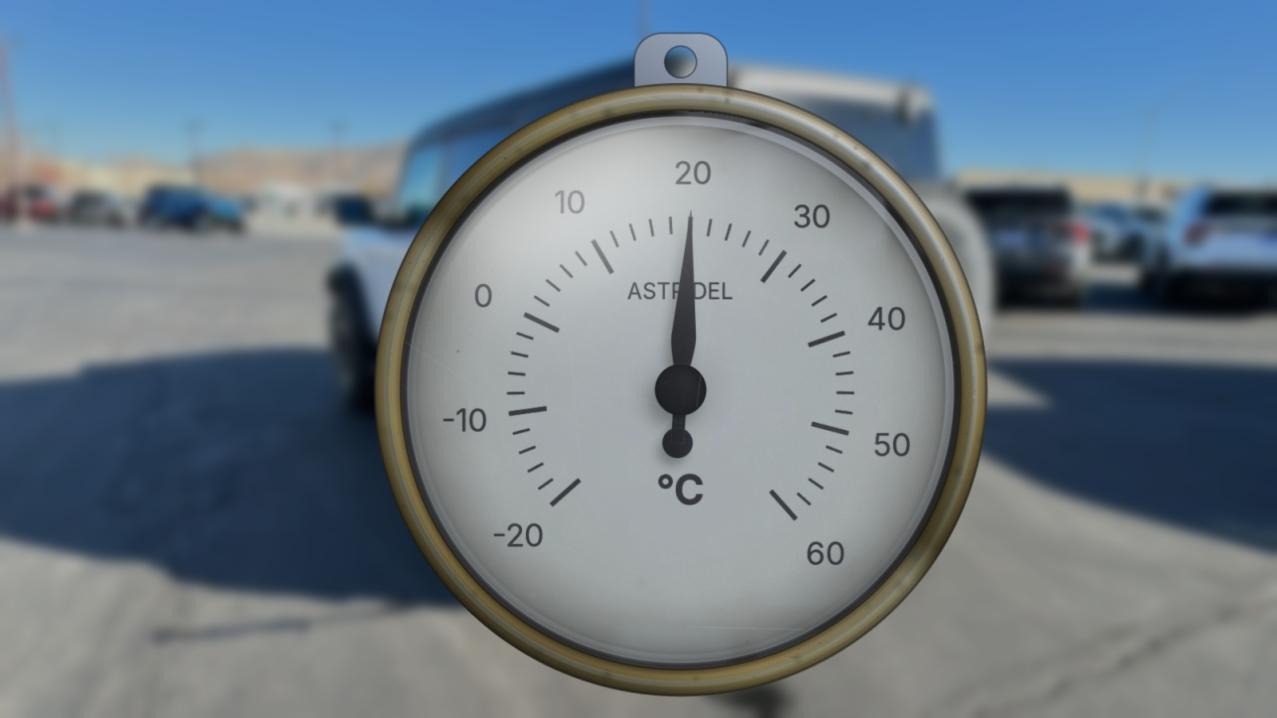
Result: 20 °C
